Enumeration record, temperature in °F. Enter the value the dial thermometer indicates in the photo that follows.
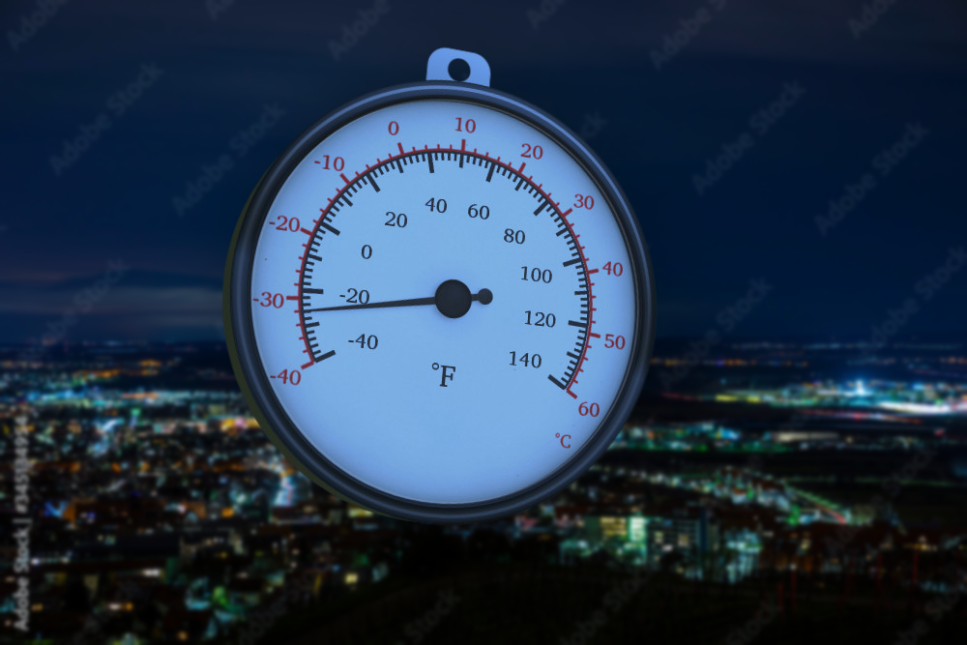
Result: -26 °F
